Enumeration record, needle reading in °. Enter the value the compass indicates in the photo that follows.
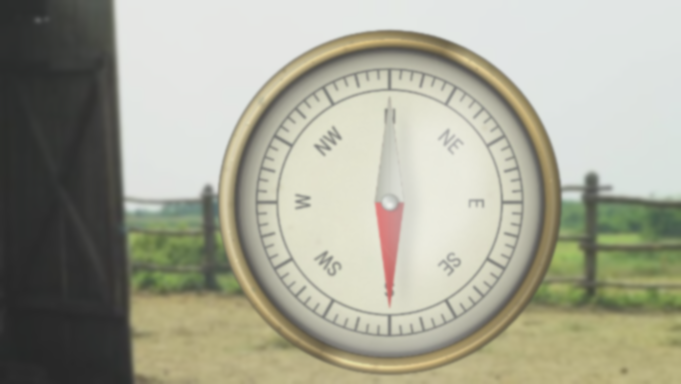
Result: 180 °
